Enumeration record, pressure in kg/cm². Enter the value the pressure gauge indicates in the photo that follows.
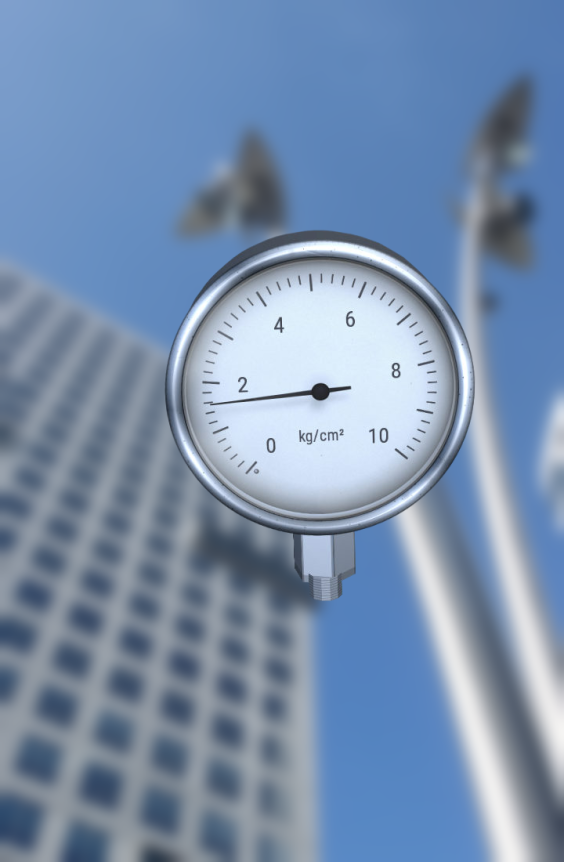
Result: 1.6 kg/cm²
